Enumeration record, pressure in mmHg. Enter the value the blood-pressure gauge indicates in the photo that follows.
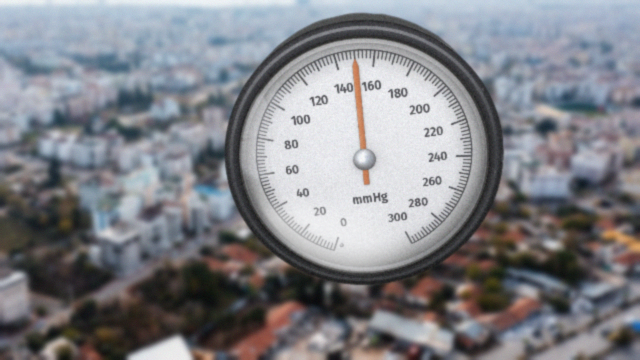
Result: 150 mmHg
